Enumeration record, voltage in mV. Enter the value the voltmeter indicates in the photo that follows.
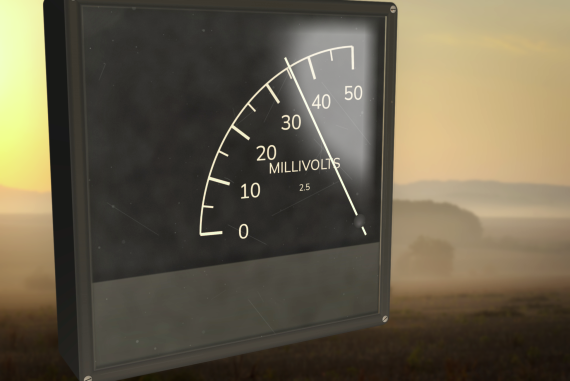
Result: 35 mV
